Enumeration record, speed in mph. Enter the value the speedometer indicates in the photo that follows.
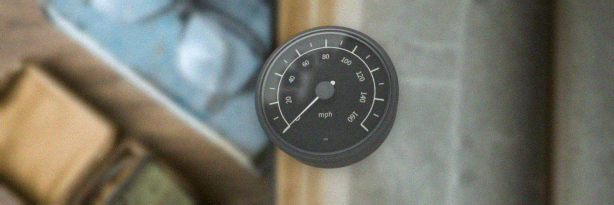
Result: 0 mph
